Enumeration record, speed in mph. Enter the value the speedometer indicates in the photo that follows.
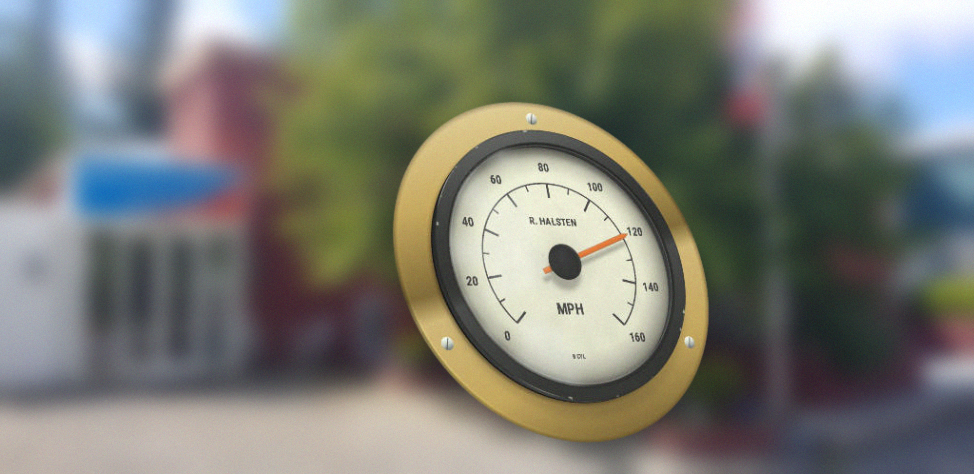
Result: 120 mph
